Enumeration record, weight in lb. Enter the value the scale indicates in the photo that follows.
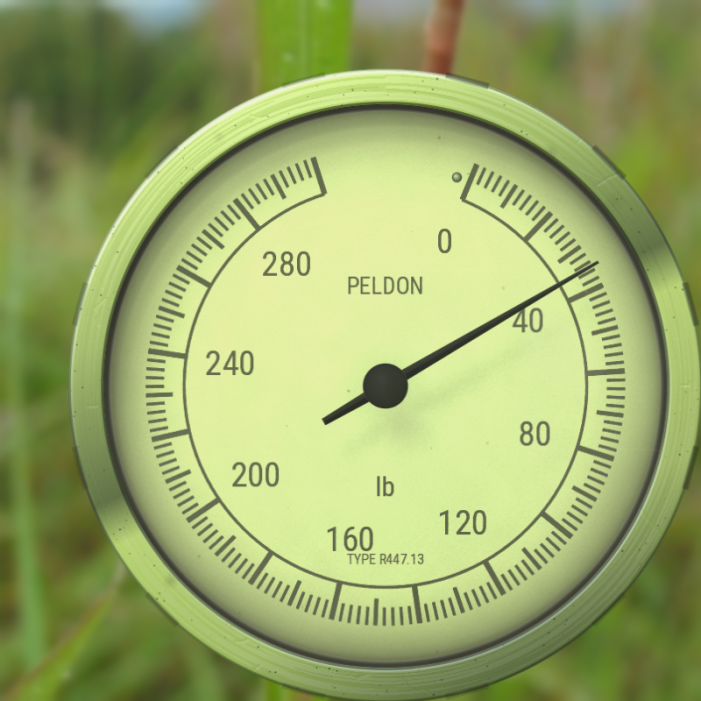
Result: 35 lb
